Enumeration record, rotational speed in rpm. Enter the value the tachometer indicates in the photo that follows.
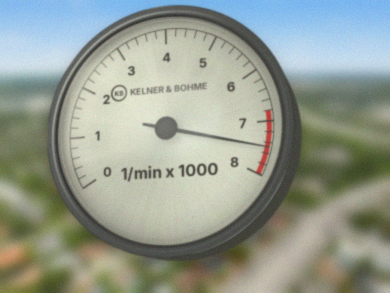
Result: 7500 rpm
